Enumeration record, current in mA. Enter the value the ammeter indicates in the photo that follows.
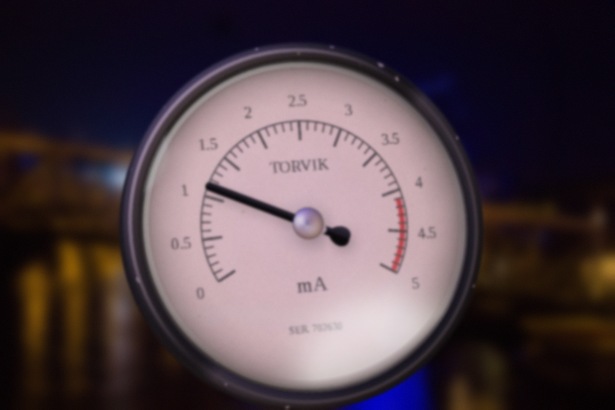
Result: 1.1 mA
